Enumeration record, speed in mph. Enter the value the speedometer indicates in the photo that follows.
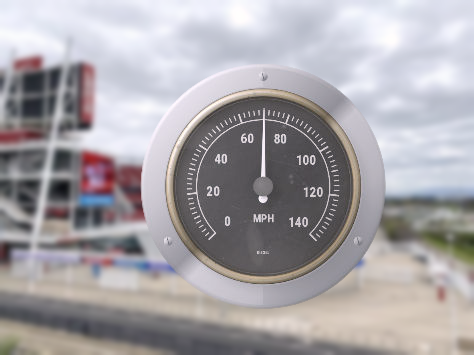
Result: 70 mph
